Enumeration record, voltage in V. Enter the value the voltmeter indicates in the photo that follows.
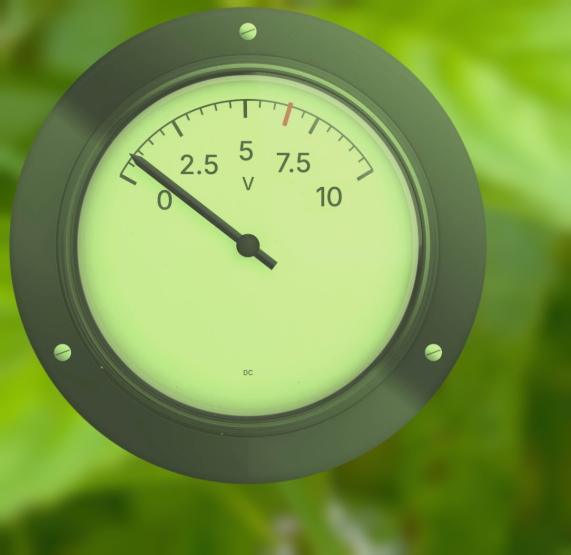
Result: 0.75 V
